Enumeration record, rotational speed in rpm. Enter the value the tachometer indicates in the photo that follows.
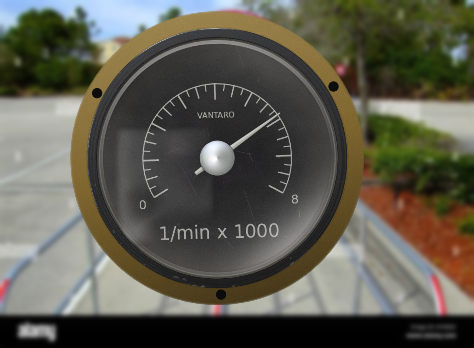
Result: 5875 rpm
